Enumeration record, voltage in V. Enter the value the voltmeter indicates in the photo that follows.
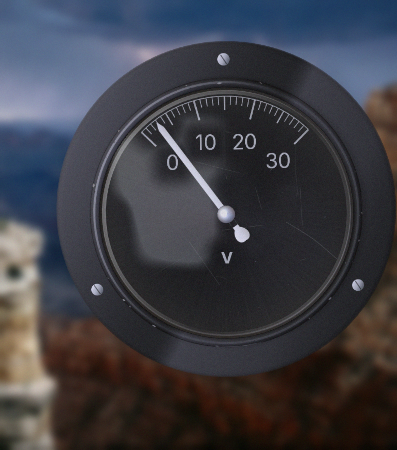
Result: 3 V
